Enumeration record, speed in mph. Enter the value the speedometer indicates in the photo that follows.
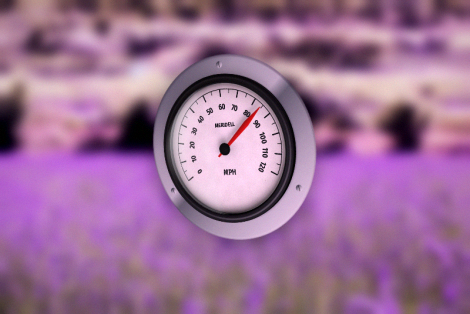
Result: 85 mph
